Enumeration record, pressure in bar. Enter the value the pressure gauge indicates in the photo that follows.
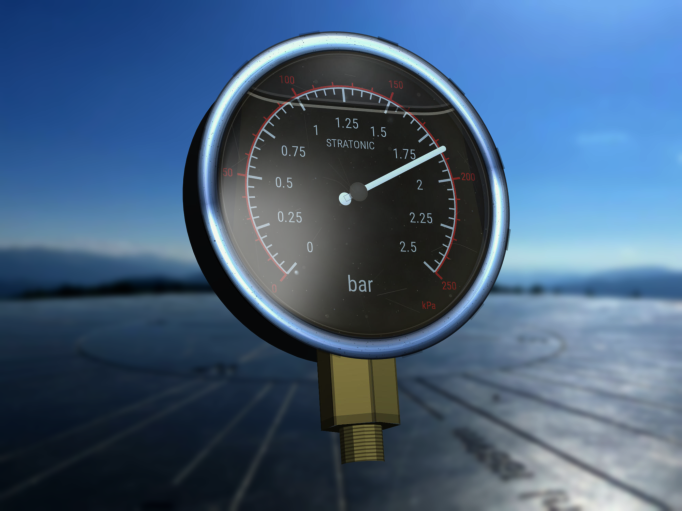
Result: 1.85 bar
